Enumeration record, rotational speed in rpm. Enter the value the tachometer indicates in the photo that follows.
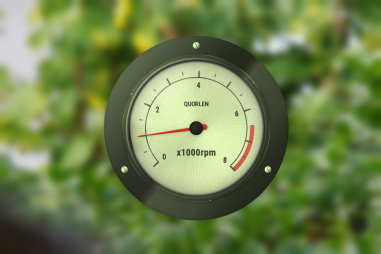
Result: 1000 rpm
